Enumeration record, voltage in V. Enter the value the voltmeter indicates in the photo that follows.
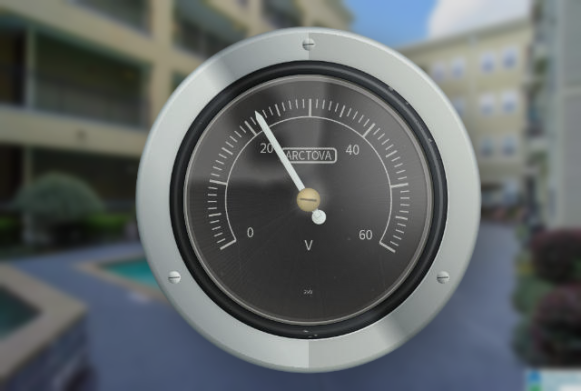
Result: 22 V
